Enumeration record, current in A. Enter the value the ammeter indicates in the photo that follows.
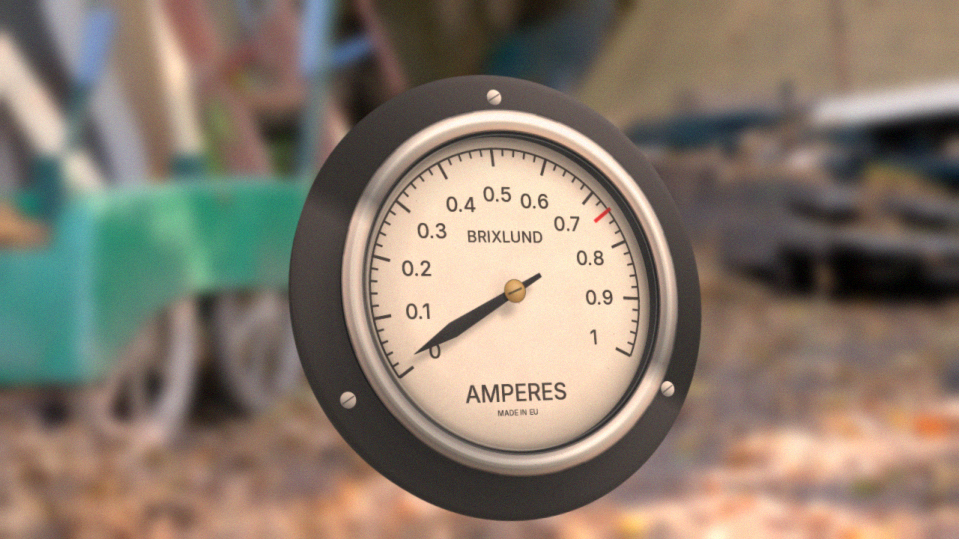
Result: 0.02 A
